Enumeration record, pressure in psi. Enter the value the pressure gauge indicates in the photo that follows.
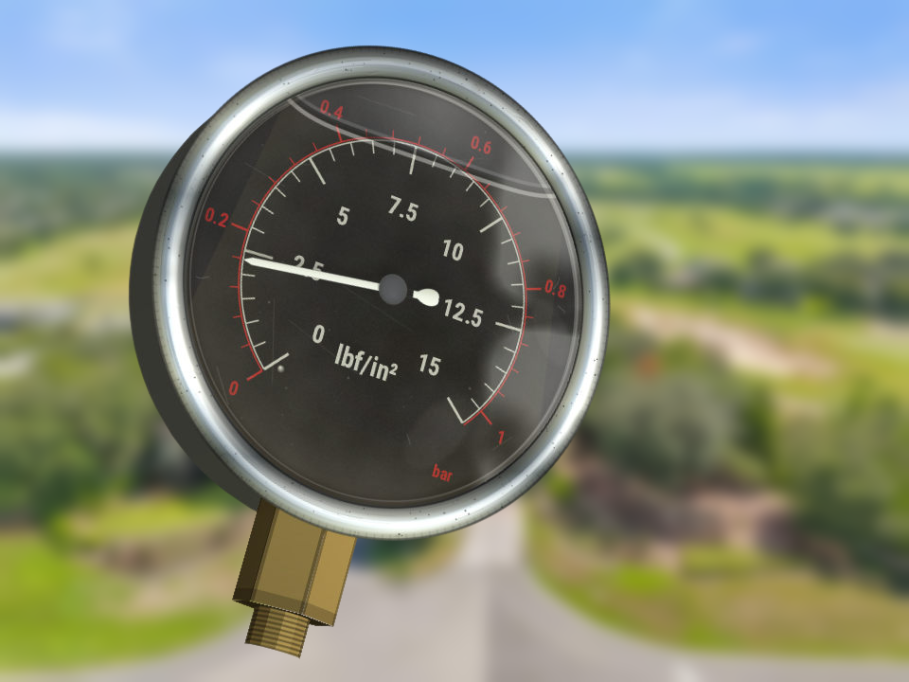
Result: 2.25 psi
